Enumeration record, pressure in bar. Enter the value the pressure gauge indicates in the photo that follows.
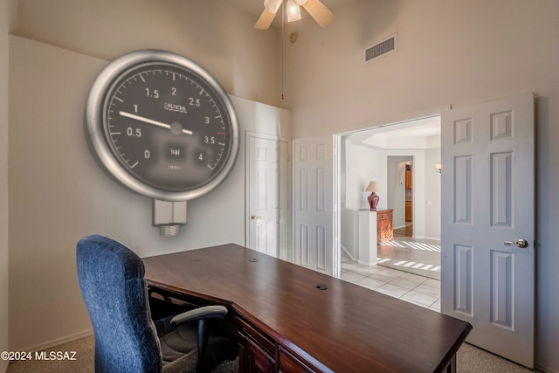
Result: 0.8 bar
